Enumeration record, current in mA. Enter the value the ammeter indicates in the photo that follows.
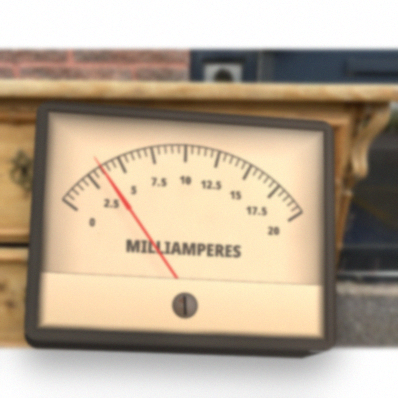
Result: 3.5 mA
